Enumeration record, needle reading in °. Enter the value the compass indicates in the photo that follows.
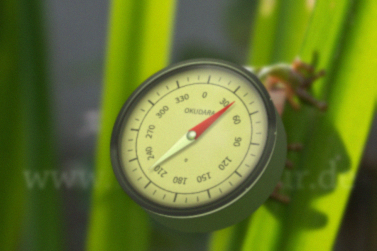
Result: 40 °
